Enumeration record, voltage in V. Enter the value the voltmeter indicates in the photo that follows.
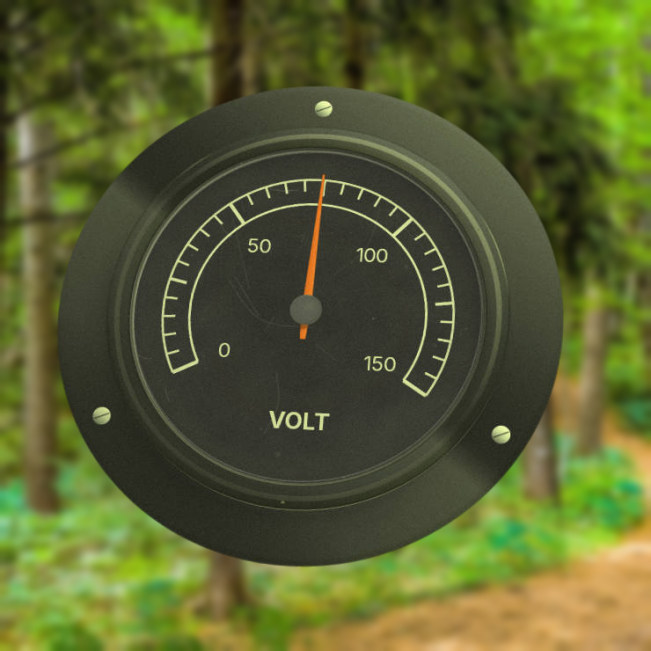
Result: 75 V
